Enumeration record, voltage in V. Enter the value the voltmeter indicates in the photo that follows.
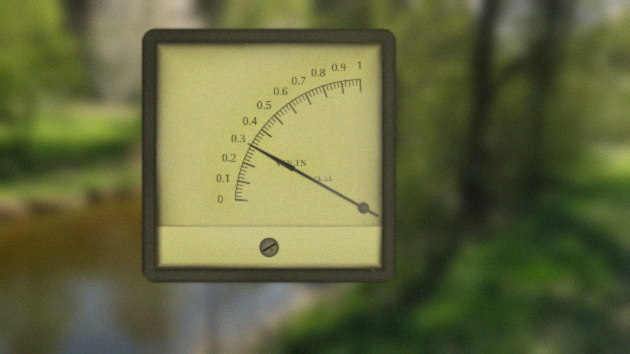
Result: 0.3 V
